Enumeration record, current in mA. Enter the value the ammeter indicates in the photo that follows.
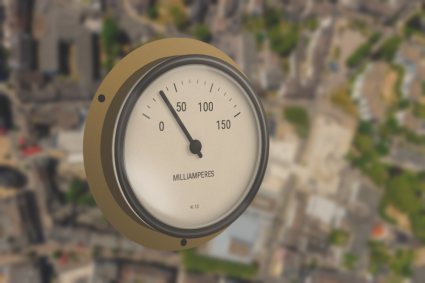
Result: 30 mA
